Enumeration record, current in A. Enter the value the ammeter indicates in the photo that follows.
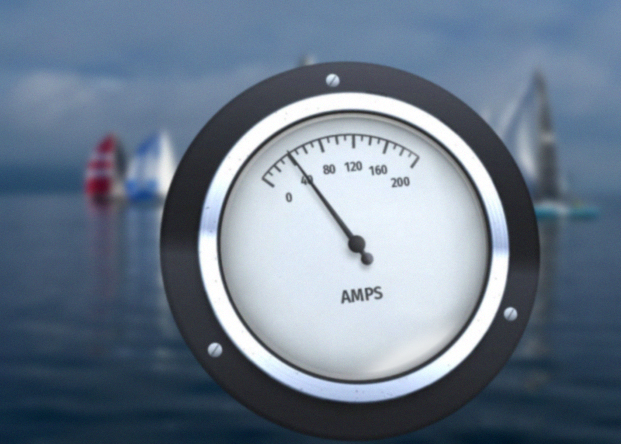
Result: 40 A
